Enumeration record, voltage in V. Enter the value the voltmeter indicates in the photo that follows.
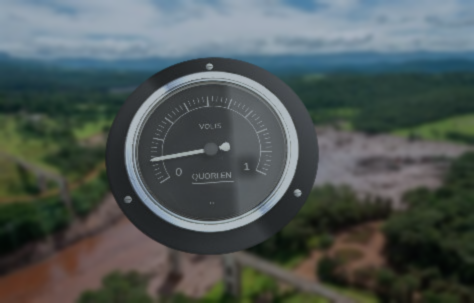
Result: 0.1 V
